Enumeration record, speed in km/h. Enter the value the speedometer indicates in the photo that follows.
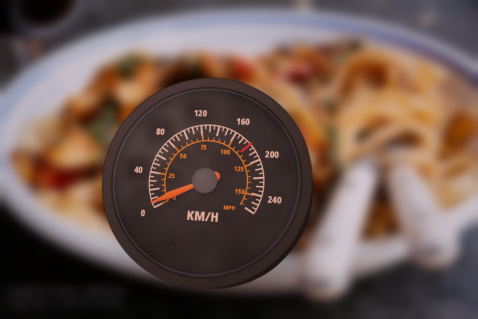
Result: 5 km/h
